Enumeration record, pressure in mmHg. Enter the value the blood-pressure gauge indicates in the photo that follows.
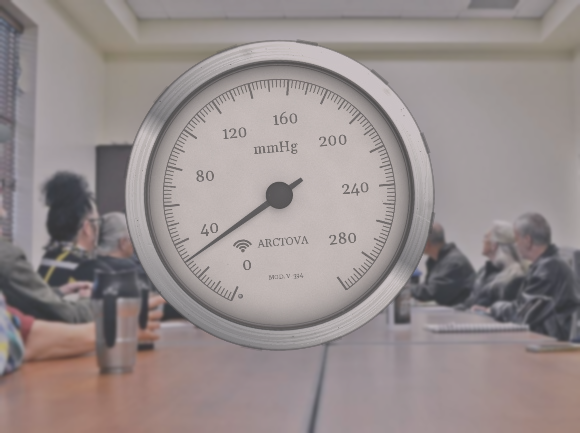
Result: 30 mmHg
